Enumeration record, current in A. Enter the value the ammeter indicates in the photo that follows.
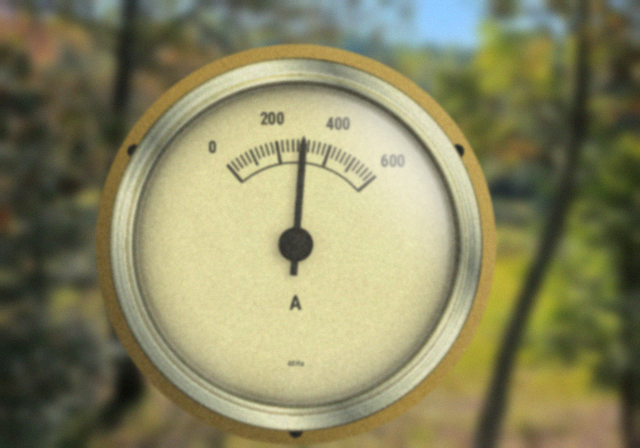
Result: 300 A
